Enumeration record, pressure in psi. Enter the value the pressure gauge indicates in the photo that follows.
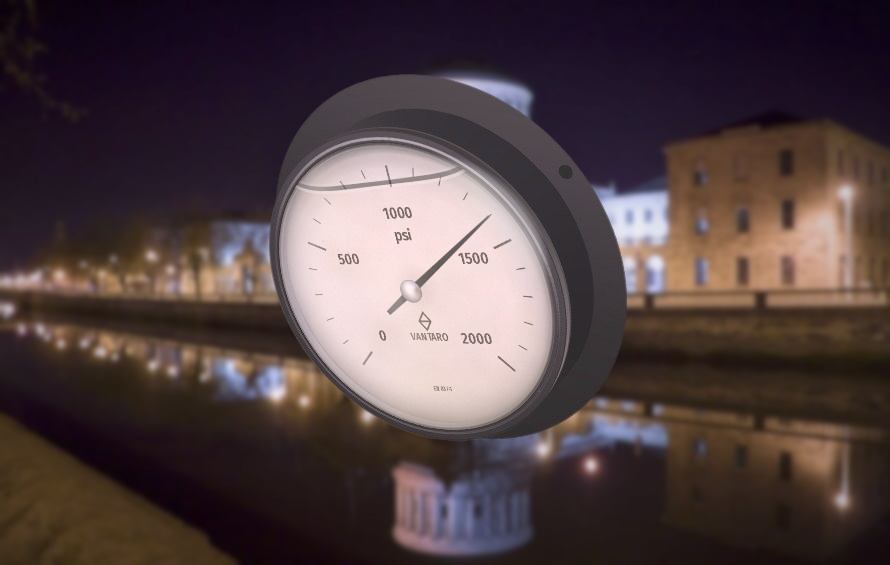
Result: 1400 psi
